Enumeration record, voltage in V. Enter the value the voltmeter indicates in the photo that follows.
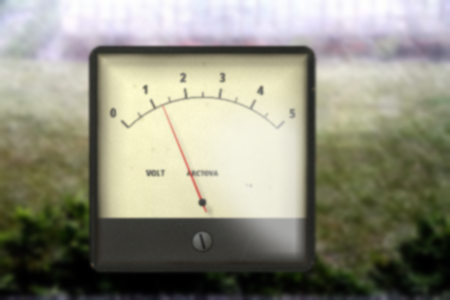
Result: 1.25 V
